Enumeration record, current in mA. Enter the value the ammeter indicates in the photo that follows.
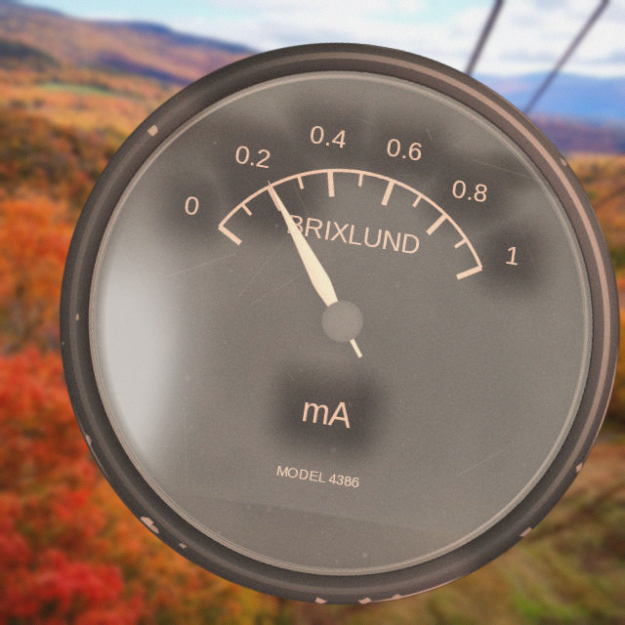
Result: 0.2 mA
